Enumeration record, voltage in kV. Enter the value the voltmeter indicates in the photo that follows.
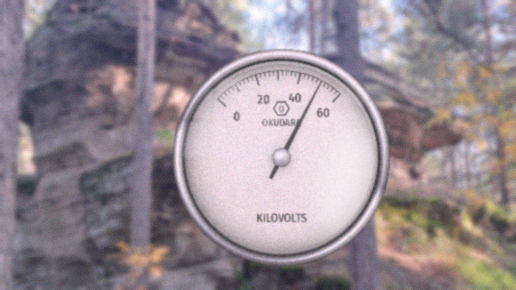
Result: 50 kV
